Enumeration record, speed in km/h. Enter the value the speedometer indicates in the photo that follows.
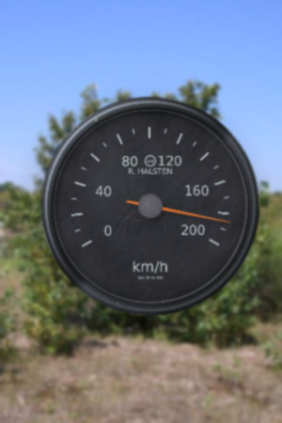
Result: 185 km/h
